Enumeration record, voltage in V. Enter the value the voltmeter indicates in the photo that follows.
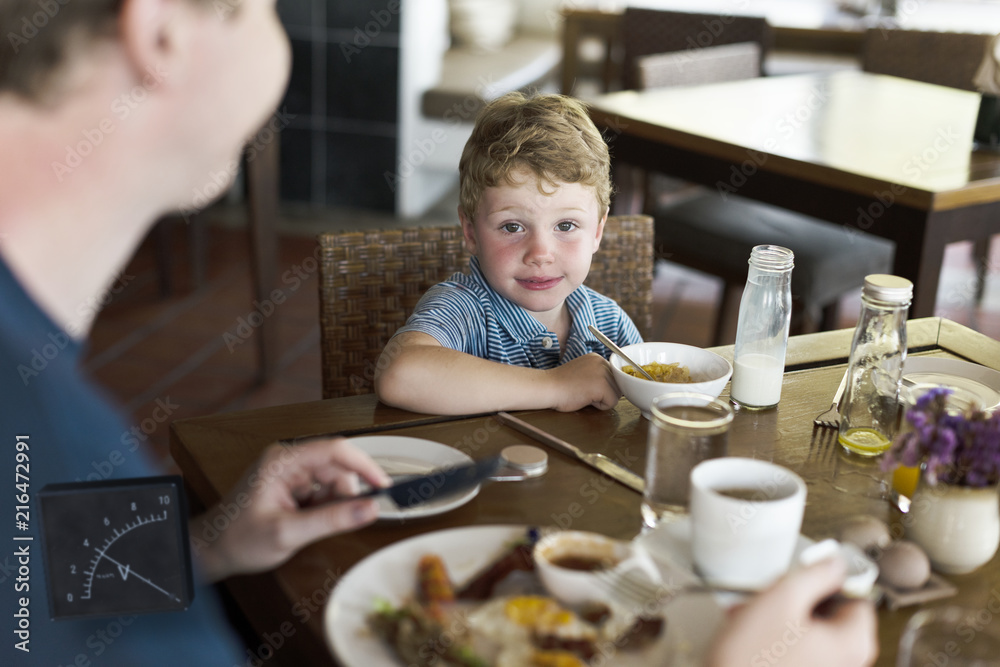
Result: 4 V
